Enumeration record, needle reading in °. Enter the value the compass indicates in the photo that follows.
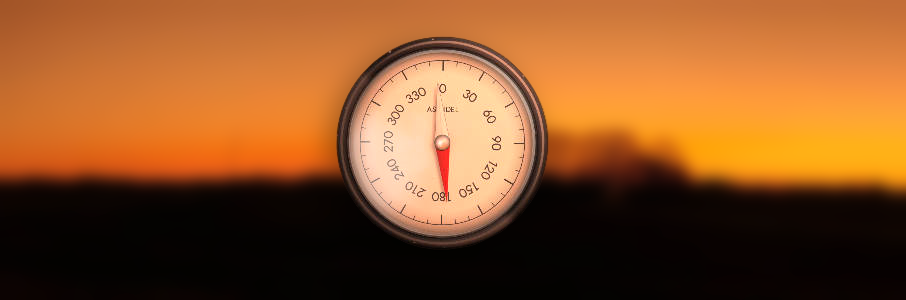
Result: 175 °
